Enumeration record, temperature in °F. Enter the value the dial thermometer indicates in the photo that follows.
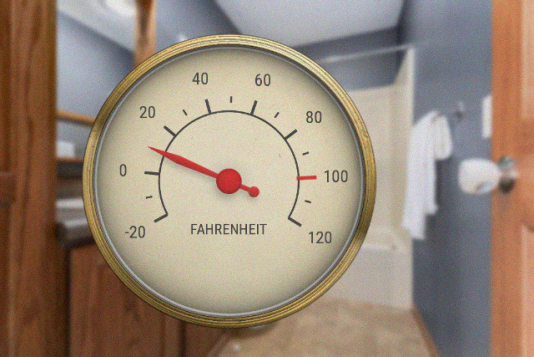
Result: 10 °F
